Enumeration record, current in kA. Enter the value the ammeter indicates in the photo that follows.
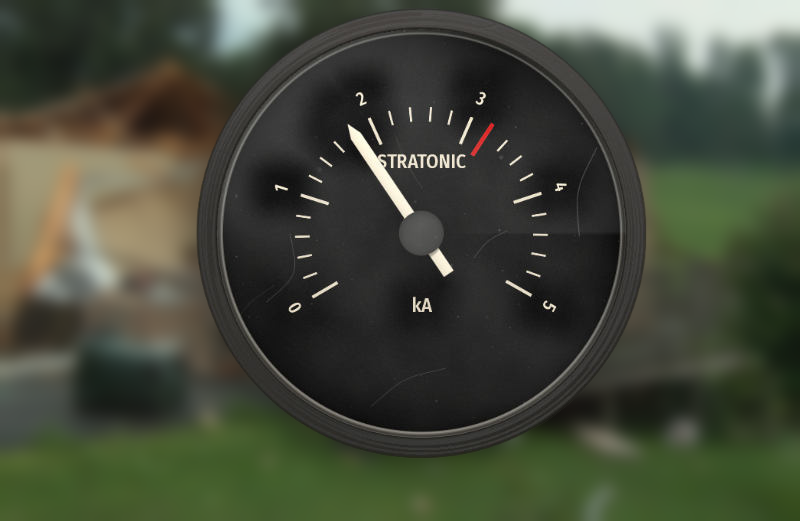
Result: 1.8 kA
